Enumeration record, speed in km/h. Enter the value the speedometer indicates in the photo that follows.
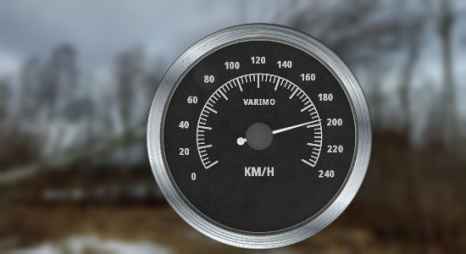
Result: 196 km/h
